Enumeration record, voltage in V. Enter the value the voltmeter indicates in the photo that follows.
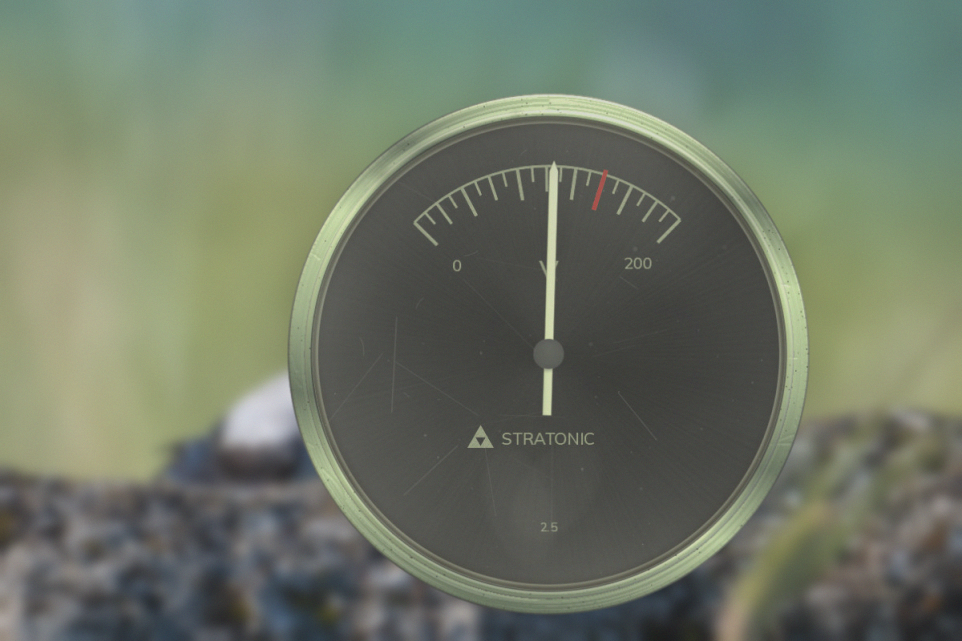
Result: 105 V
